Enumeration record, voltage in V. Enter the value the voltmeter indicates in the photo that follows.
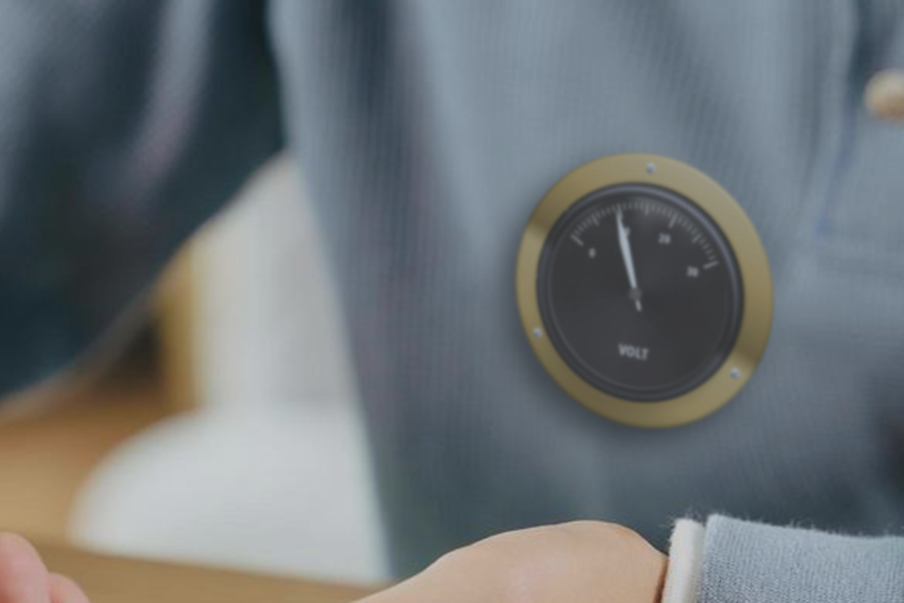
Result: 10 V
